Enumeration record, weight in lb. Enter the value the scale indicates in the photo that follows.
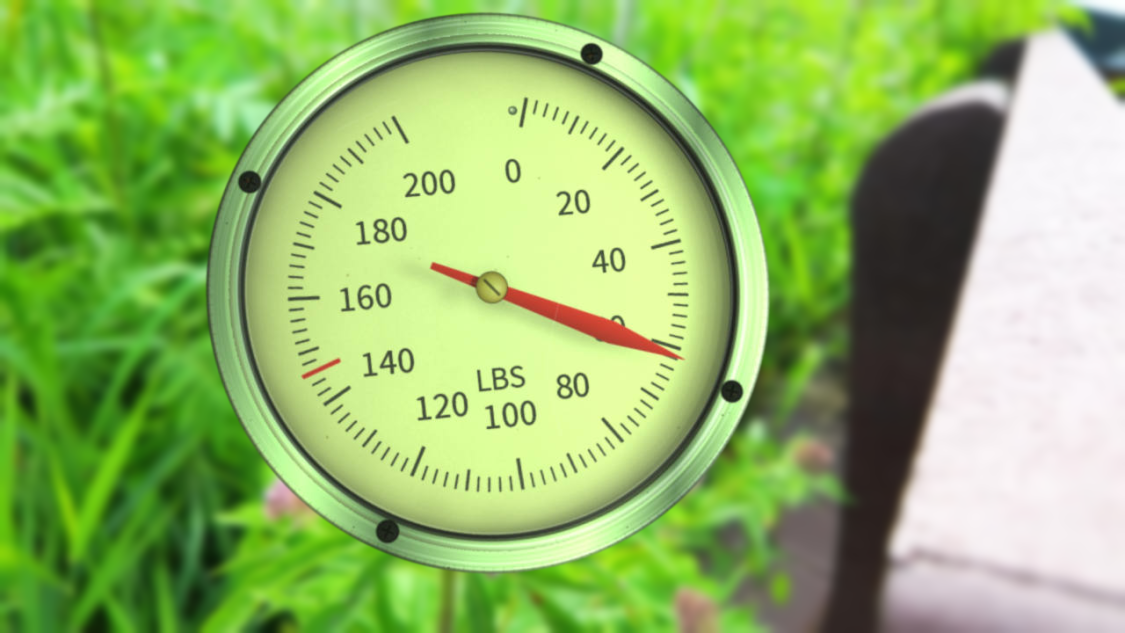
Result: 62 lb
